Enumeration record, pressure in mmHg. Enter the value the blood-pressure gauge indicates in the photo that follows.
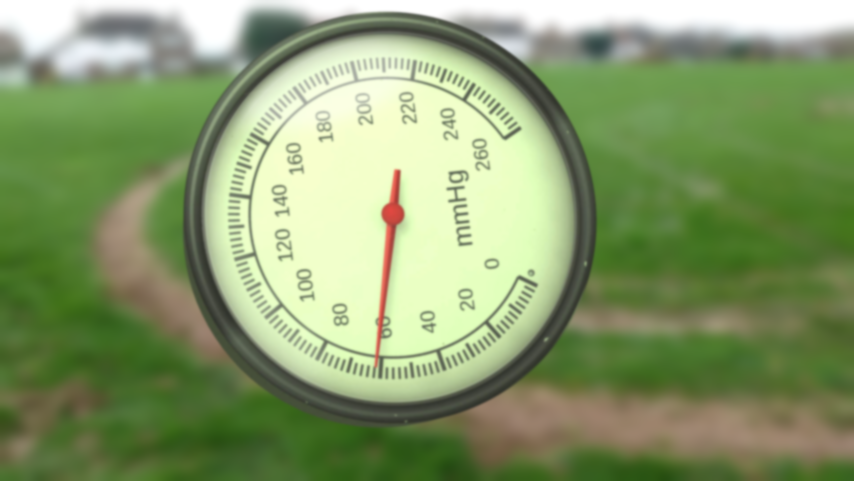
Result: 62 mmHg
